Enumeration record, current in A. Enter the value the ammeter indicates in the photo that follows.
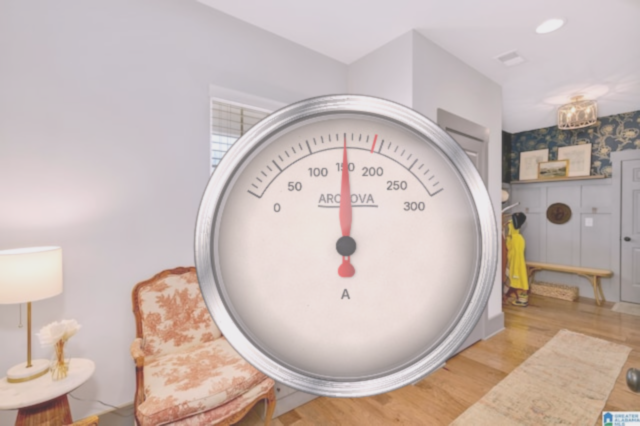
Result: 150 A
